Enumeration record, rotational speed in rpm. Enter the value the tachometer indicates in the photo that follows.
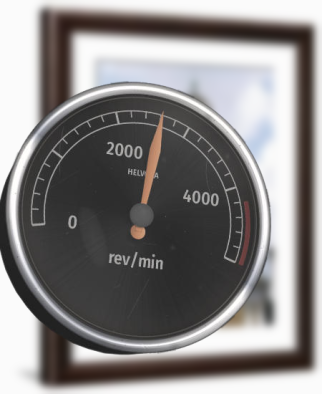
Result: 2600 rpm
